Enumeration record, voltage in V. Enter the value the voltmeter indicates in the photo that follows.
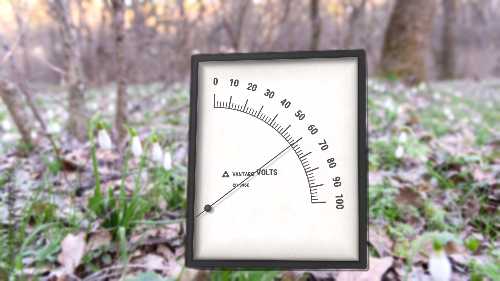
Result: 60 V
